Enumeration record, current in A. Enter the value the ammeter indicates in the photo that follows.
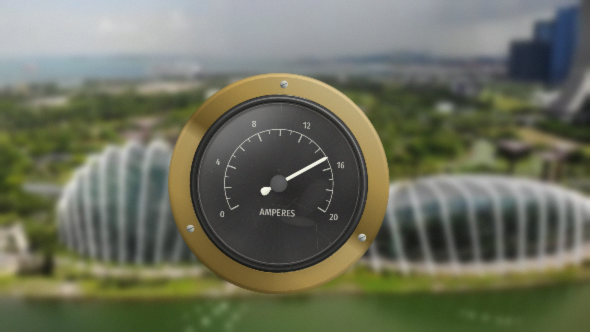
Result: 15 A
